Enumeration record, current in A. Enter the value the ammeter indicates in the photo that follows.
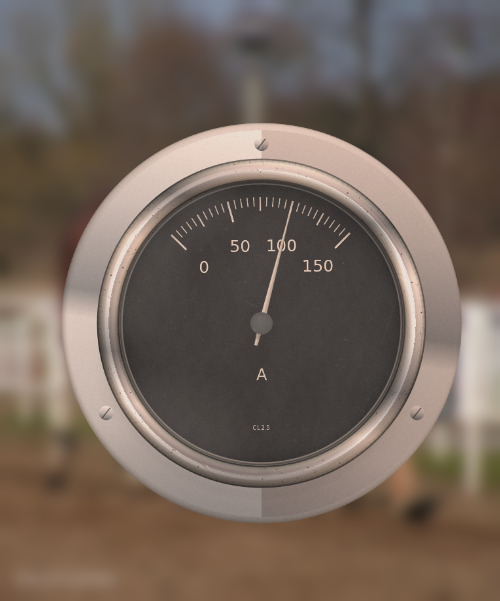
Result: 100 A
